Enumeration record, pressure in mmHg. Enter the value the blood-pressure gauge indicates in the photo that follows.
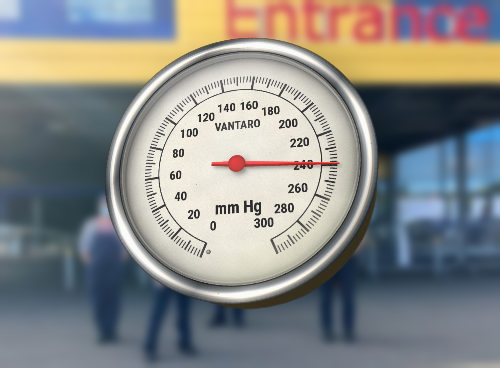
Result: 240 mmHg
